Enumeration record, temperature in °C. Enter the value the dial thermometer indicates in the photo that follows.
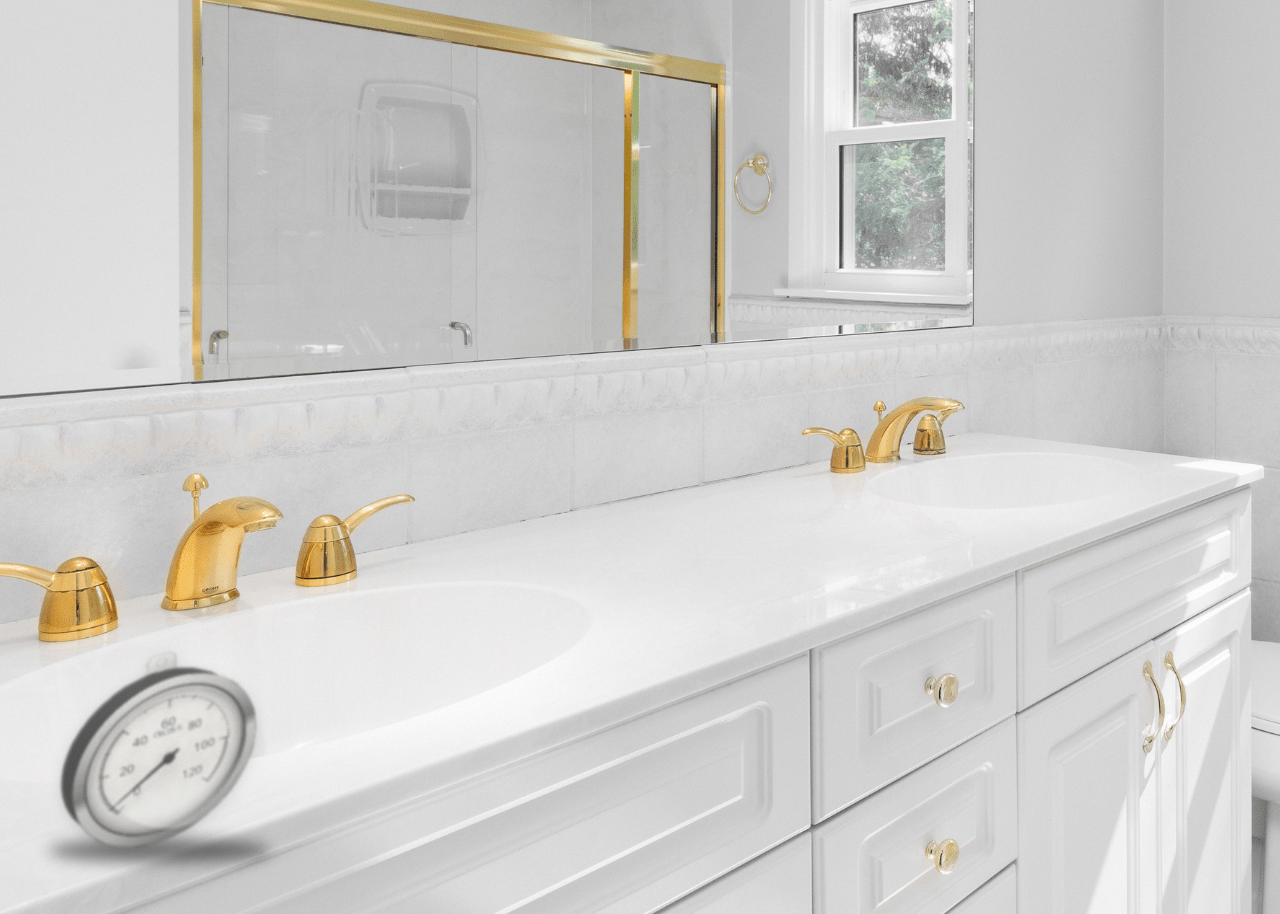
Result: 5 °C
